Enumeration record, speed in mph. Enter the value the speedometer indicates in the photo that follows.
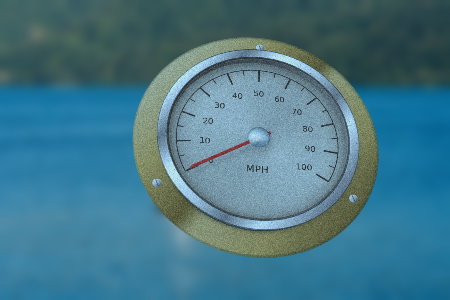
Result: 0 mph
